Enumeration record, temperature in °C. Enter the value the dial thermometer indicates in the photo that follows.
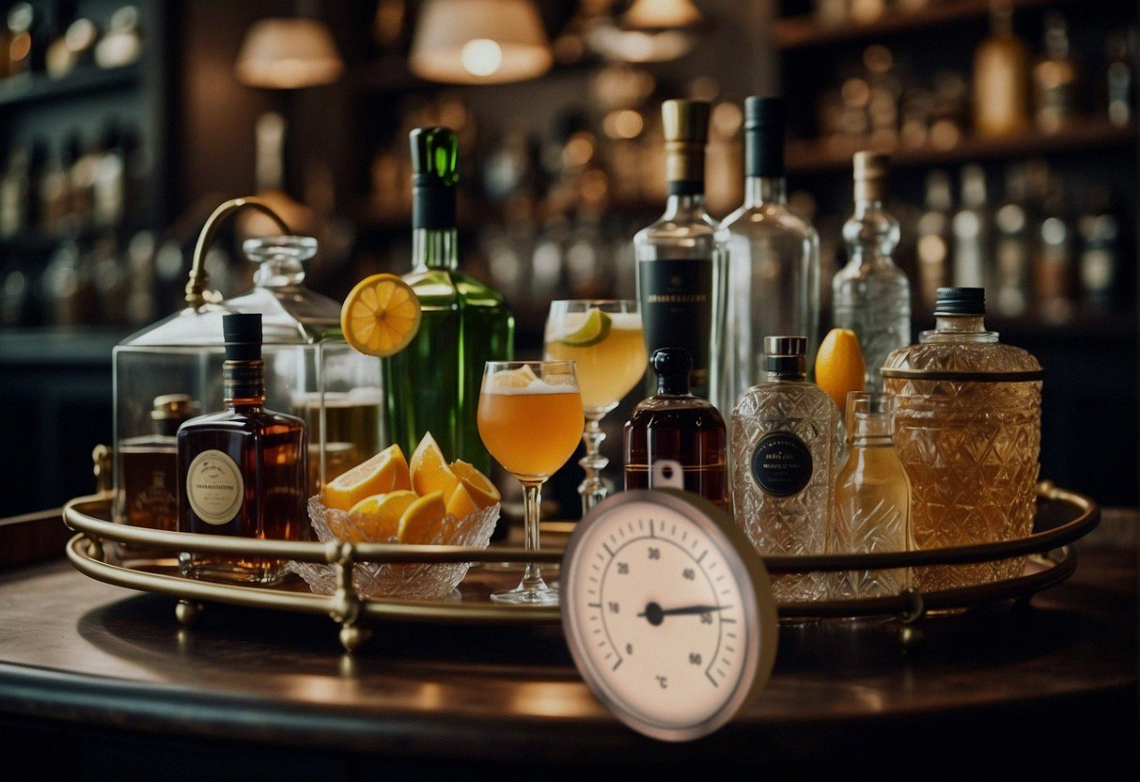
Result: 48 °C
